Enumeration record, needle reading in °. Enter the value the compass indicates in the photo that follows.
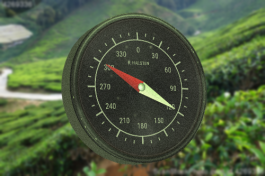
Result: 300 °
